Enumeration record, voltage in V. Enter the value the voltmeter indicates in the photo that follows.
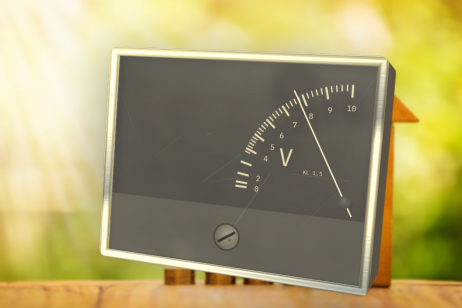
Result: 7.8 V
